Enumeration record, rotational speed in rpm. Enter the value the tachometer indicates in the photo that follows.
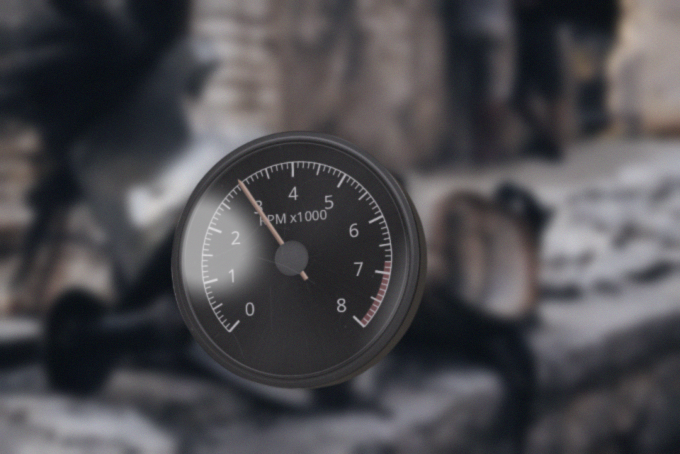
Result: 3000 rpm
